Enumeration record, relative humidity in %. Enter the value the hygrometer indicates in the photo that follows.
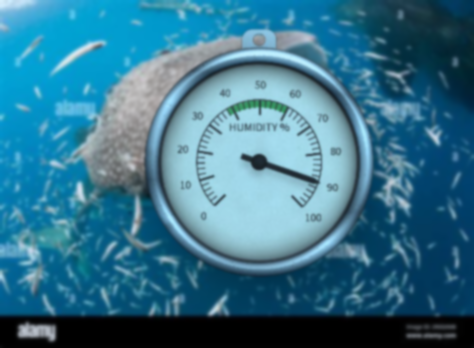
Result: 90 %
